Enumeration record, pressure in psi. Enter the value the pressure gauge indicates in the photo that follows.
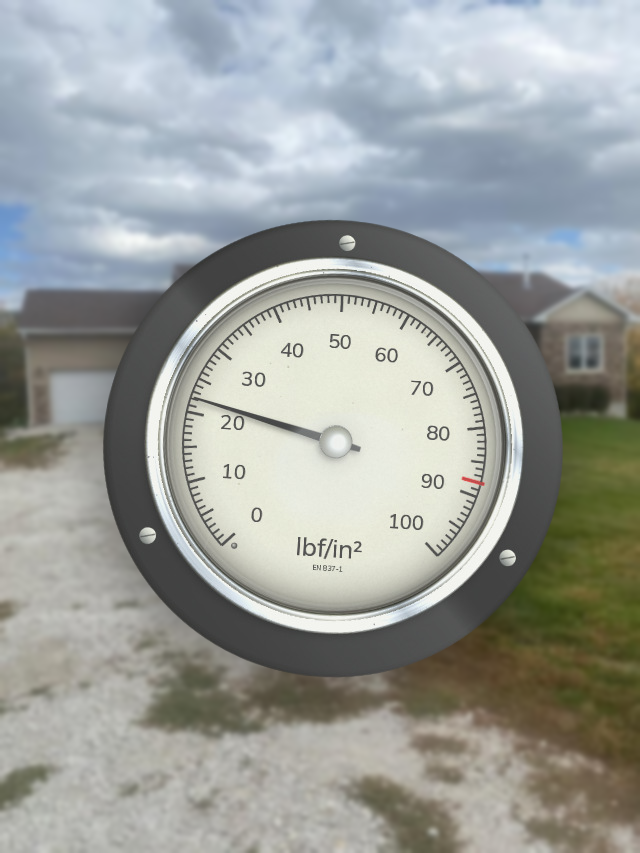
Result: 22 psi
